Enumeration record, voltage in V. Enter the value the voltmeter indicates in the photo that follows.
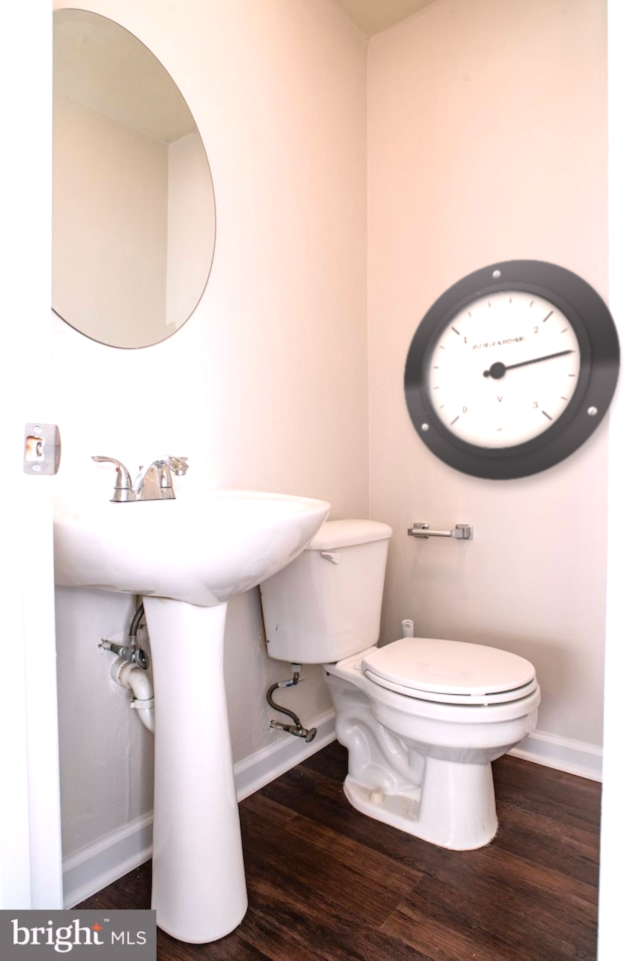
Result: 2.4 V
